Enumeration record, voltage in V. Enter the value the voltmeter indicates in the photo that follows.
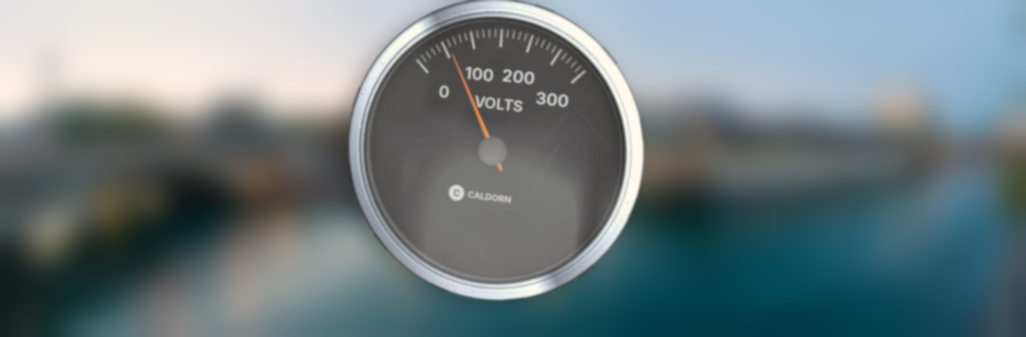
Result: 60 V
